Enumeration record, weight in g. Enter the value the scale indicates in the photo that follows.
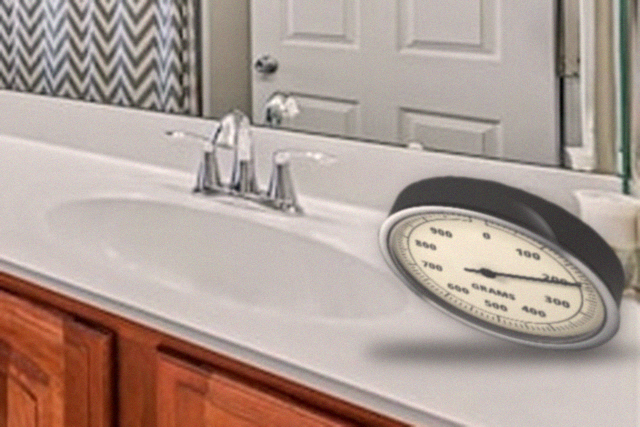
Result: 200 g
